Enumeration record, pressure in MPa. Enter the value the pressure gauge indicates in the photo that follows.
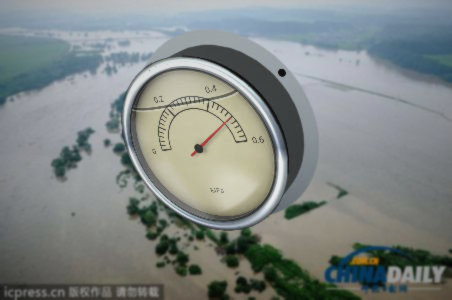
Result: 0.5 MPa
